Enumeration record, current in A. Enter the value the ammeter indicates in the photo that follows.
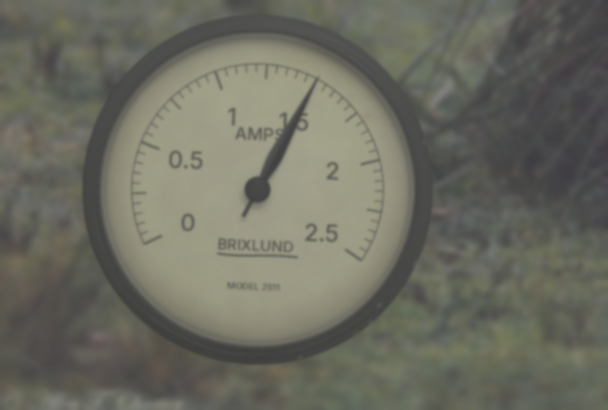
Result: 1.5 A
